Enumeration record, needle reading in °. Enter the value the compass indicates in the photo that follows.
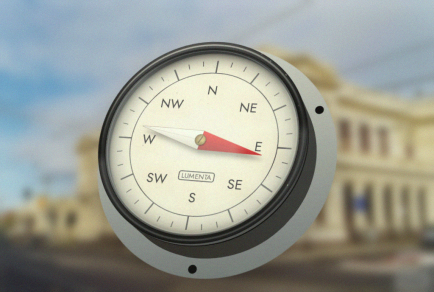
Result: 100 °
